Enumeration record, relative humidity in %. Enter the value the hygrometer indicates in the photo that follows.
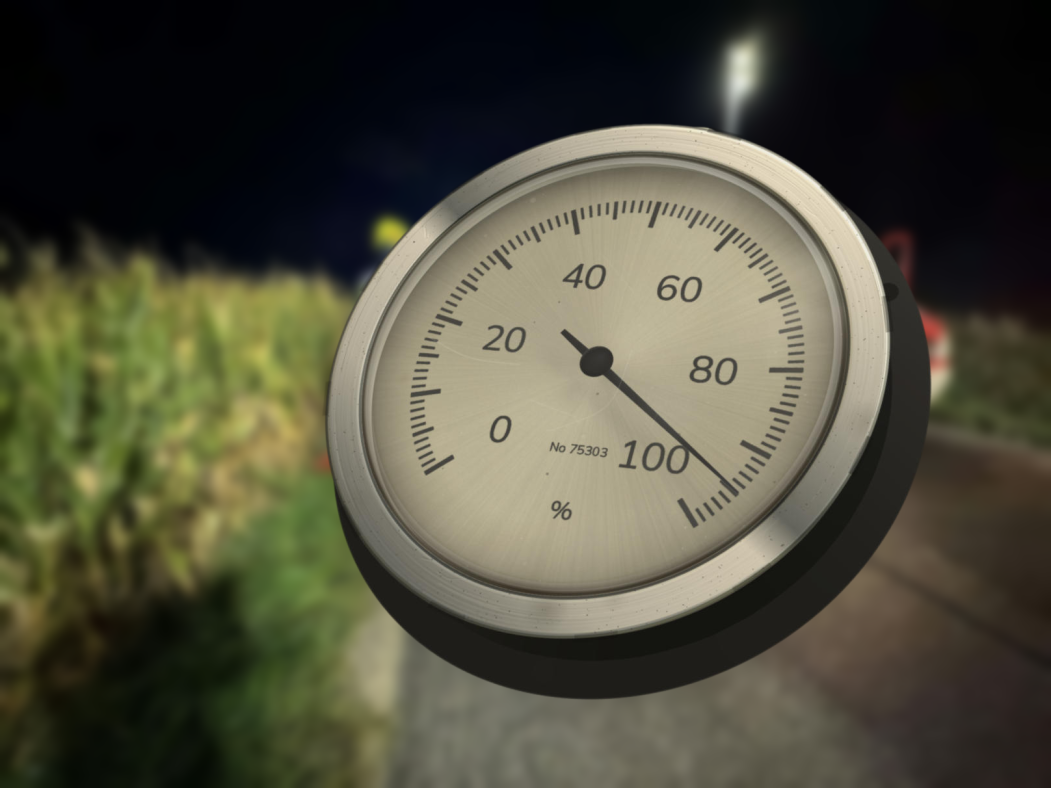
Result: 95 %
